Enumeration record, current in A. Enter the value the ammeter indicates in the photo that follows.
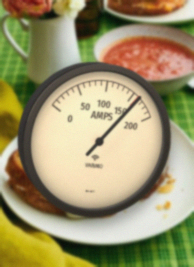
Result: 160 A
